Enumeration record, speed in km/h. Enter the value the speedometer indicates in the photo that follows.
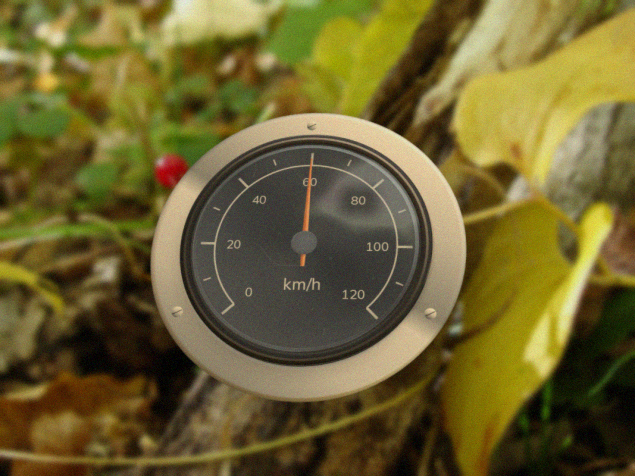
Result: 60 km/h
